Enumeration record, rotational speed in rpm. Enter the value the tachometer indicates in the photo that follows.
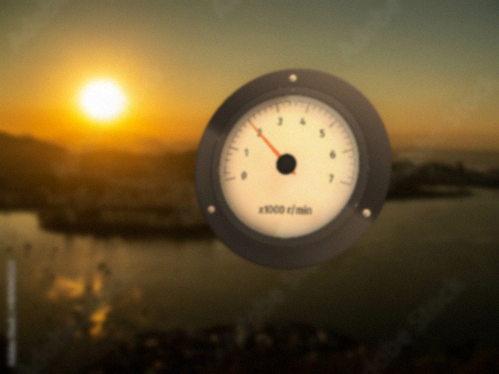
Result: 2000 rpm
